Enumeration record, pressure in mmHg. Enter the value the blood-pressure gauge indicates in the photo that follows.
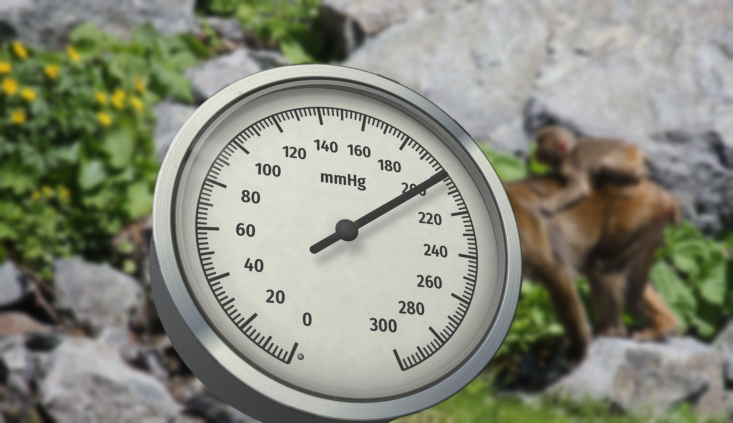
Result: 202 mmHg
